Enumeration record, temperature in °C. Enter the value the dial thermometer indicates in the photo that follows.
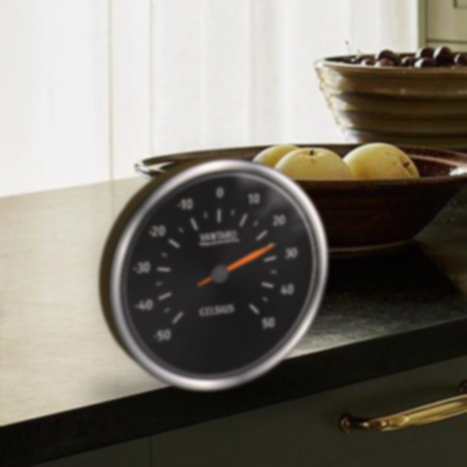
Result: 25 °C
